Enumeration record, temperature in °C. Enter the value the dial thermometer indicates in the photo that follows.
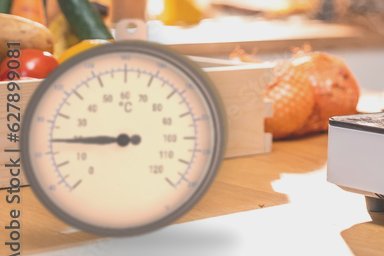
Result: 20 °C
